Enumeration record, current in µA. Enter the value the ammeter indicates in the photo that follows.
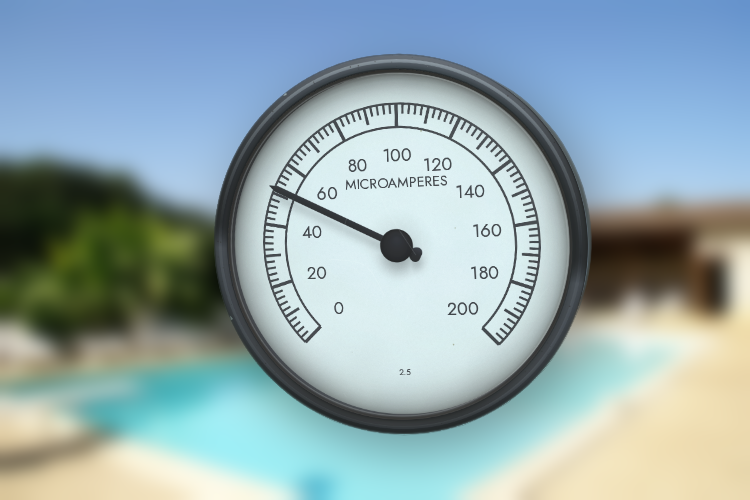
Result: 52 µA
